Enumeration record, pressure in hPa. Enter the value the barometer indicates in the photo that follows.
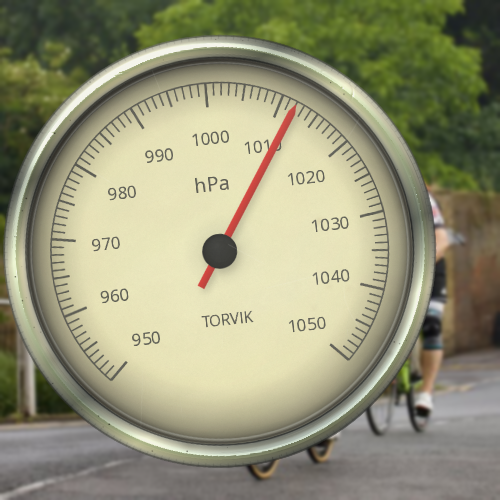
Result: 1012 hPa
